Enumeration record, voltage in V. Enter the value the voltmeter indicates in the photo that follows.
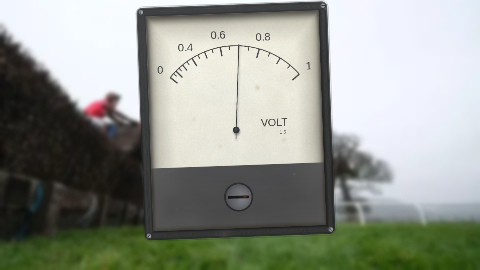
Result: 0.7 V
